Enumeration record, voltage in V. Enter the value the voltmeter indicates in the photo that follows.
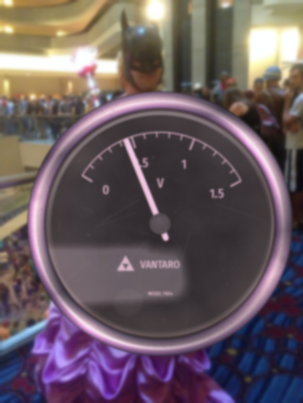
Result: 0.45 V
